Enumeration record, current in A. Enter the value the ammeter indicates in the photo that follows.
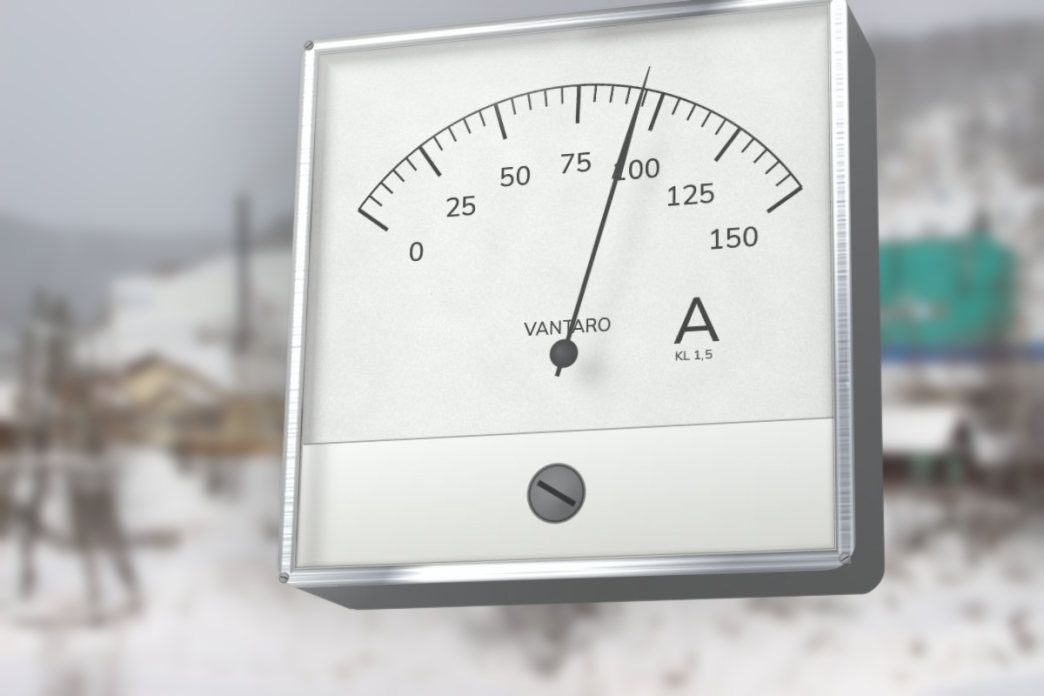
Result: 95 A
